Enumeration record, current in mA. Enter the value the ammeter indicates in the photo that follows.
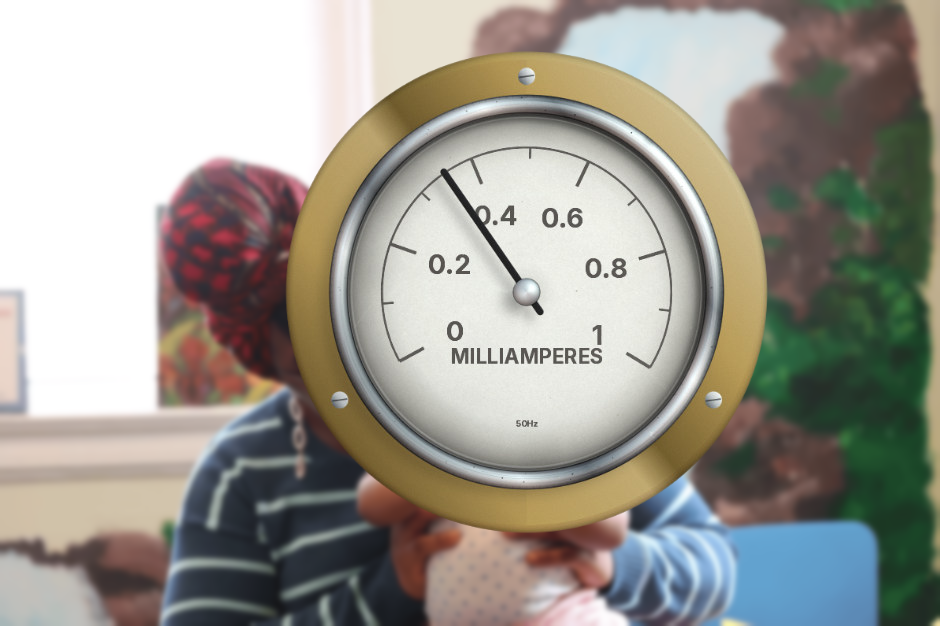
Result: 0.35 mA
